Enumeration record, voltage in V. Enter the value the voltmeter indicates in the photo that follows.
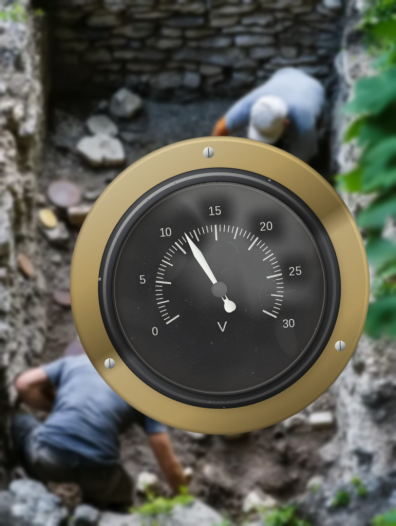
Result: 11.5 V
